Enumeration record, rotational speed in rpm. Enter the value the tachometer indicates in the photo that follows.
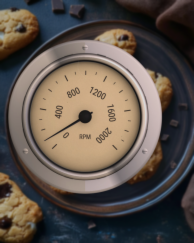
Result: 100 rpm
